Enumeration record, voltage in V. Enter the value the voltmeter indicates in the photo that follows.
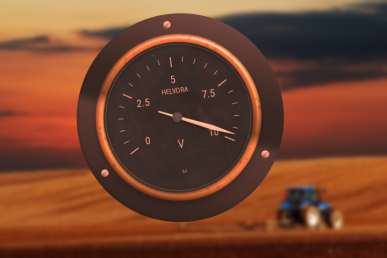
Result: 9.75 V
